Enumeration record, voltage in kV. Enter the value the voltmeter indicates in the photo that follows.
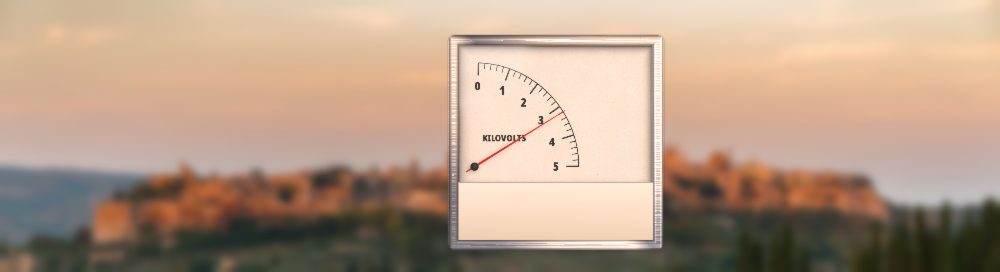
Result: 3.2 kV
